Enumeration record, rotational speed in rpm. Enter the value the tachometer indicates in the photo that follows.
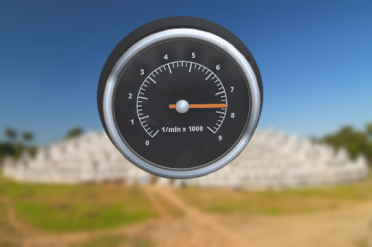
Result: 7600 rpm
